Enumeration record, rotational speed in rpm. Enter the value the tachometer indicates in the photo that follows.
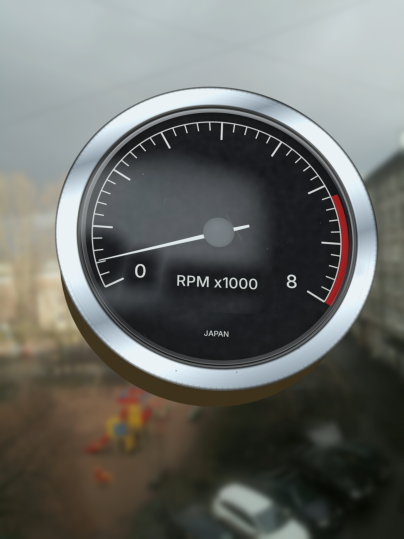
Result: 400 rpm
